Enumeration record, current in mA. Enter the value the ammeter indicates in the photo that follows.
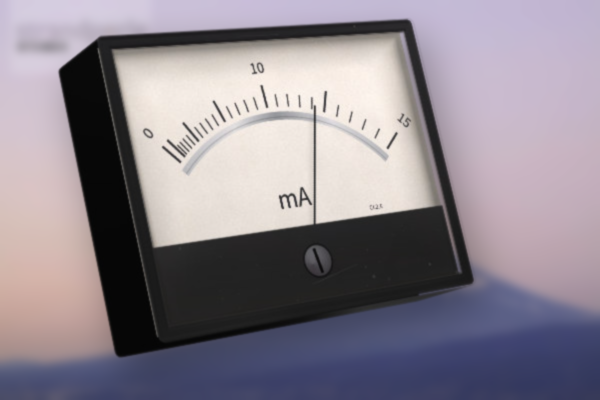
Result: 12 mA
